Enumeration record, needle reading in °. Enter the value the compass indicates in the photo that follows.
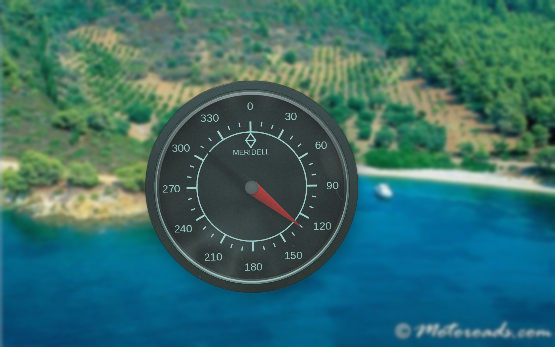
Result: 130 °
